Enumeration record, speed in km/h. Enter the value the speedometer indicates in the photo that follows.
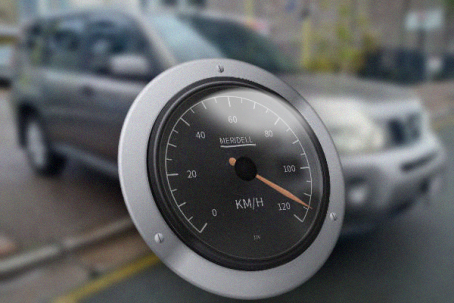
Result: 115 km/h
